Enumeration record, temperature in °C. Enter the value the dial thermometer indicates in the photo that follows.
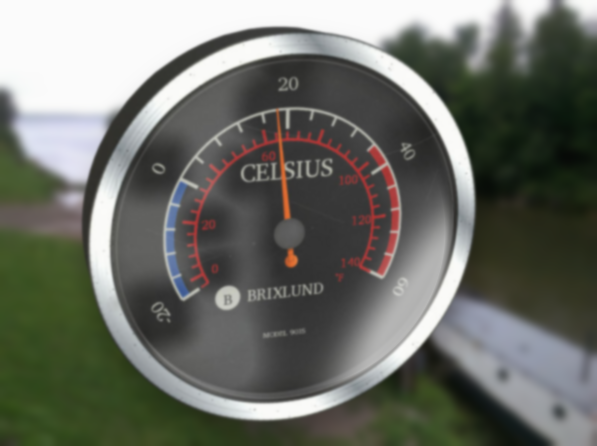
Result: 18 °C
